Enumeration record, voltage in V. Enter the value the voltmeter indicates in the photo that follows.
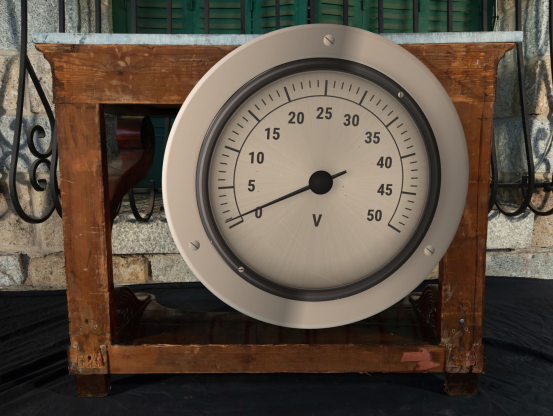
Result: 1 V
